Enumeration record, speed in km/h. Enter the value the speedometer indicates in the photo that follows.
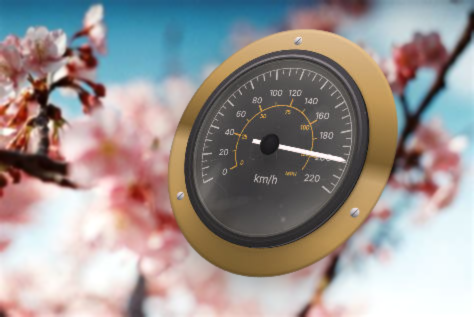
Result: 200 km/h
